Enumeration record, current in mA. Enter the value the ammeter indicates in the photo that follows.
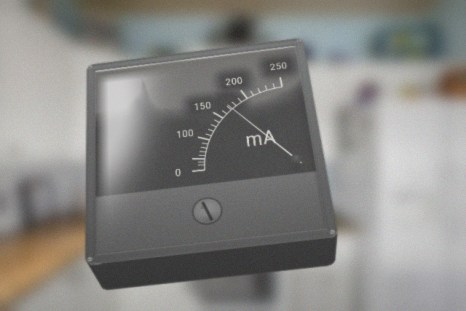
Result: 170 mA
